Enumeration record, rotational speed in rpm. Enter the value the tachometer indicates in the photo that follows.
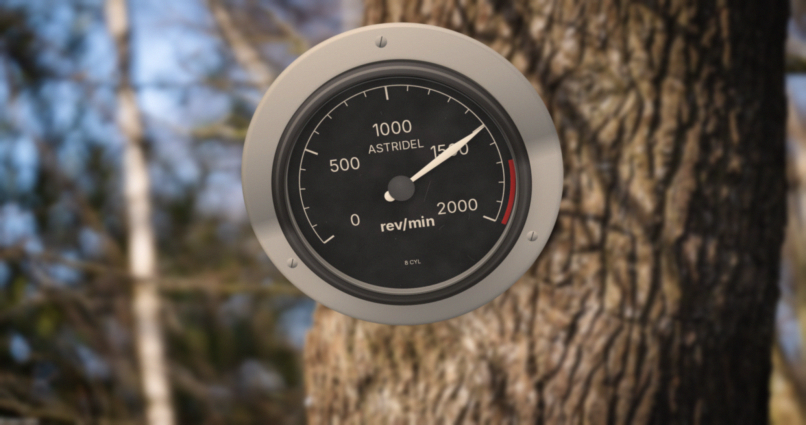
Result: 1500 rpm
